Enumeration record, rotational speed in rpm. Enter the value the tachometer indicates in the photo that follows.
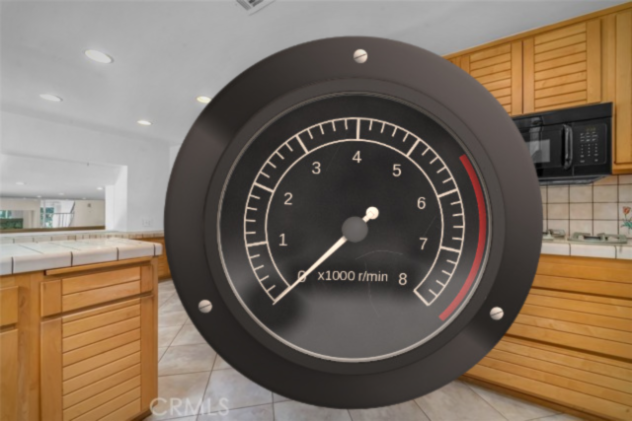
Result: 0 rpm
